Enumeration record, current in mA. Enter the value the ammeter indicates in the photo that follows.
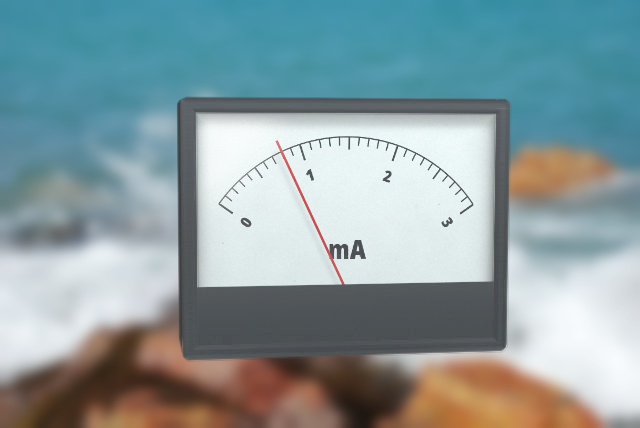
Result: 0.8 mA
